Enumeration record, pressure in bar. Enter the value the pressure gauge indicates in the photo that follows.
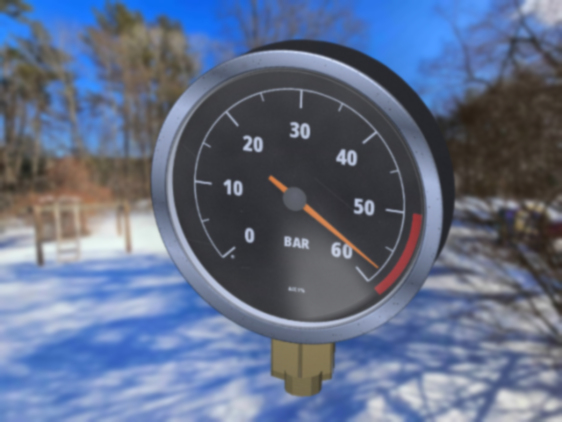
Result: 57.5 bar
